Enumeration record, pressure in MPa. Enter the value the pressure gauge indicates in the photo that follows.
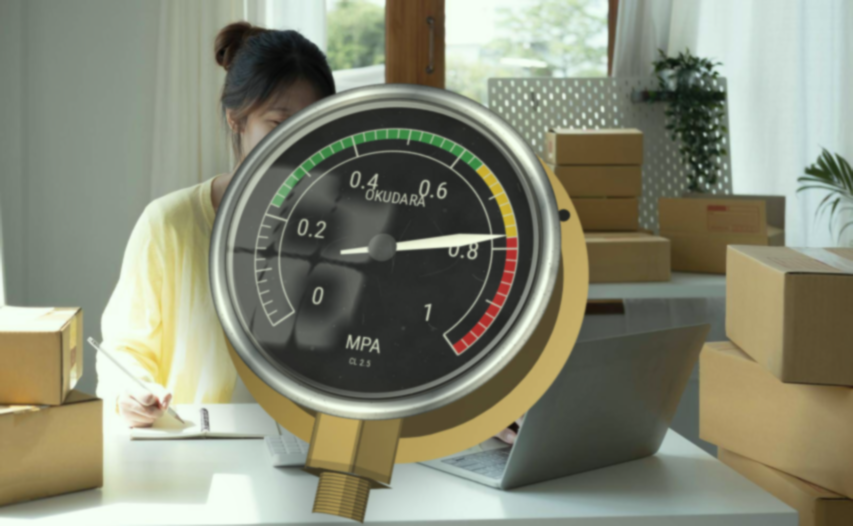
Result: 0.78 MPa
